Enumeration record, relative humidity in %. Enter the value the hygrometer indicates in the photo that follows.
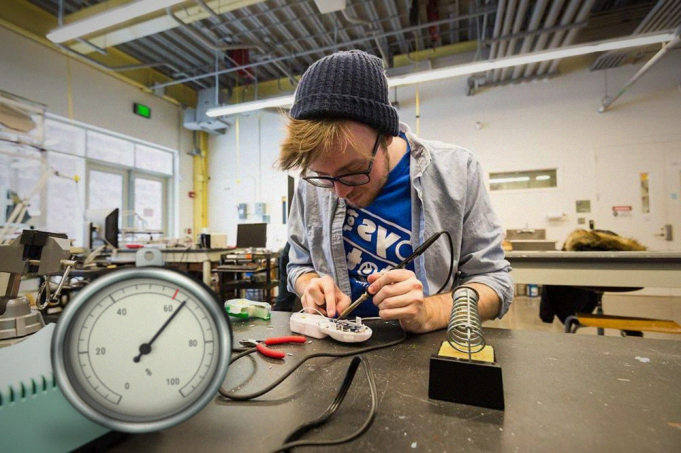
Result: 64 %
